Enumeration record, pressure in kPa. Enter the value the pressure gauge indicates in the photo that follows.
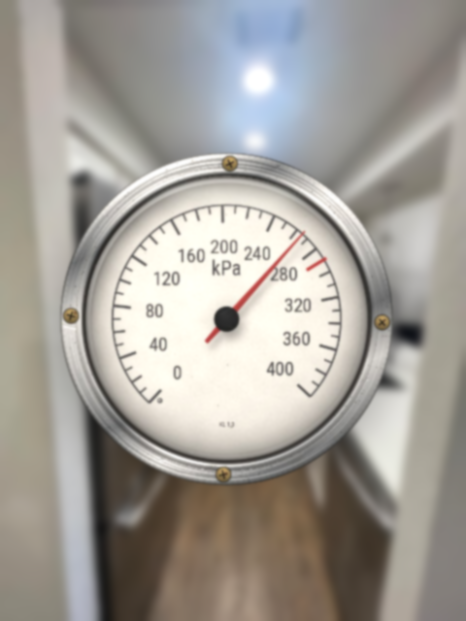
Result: 265 kPa
